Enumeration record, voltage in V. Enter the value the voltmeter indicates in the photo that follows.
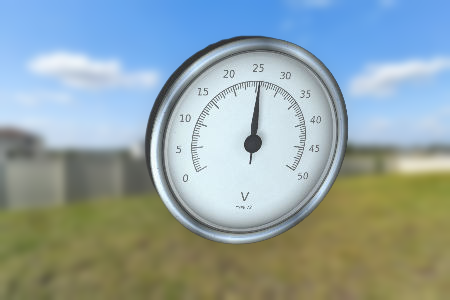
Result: 25 V
